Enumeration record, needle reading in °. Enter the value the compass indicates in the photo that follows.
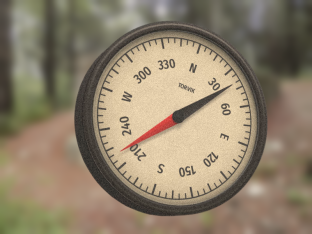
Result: 220 °
